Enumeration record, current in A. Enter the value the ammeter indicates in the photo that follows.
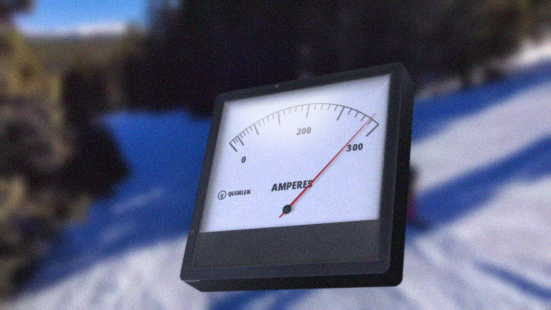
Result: 290 A
